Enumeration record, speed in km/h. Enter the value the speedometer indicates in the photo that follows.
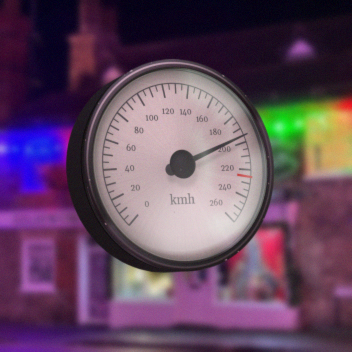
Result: 195 km/h
